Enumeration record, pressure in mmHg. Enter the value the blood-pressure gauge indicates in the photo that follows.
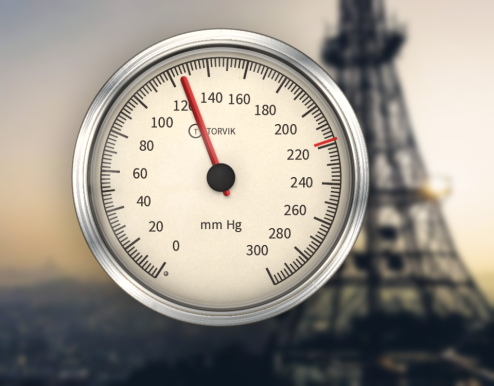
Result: 126 mmHg
